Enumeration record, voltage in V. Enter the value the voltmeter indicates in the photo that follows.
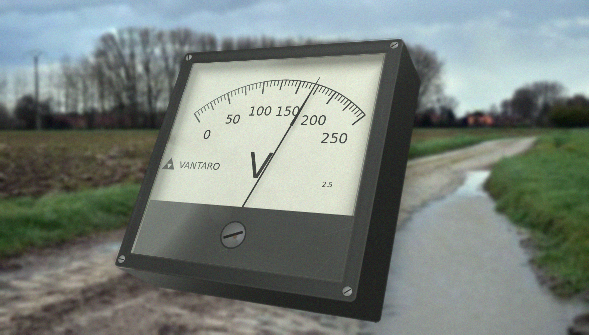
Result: 175 V
